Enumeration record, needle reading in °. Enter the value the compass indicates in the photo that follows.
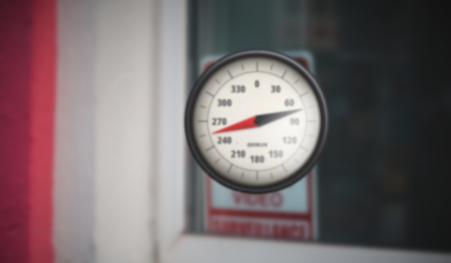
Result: 255 °
